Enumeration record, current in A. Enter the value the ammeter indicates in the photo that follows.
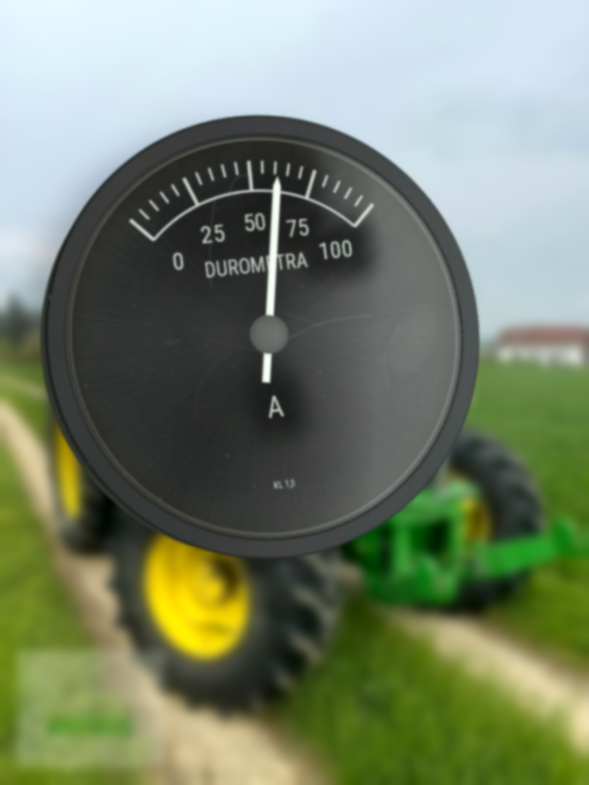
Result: 60 A
